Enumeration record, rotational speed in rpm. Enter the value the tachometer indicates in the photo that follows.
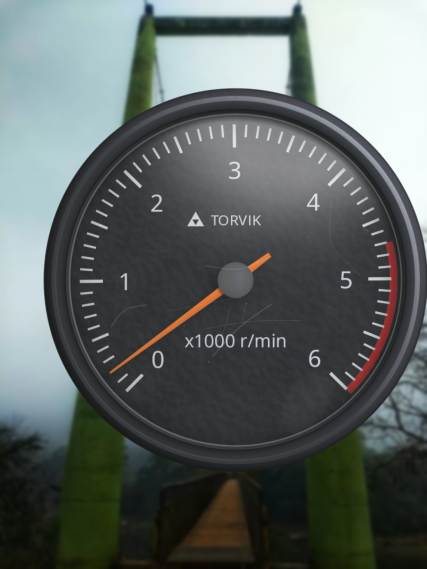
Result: 200 rpm
